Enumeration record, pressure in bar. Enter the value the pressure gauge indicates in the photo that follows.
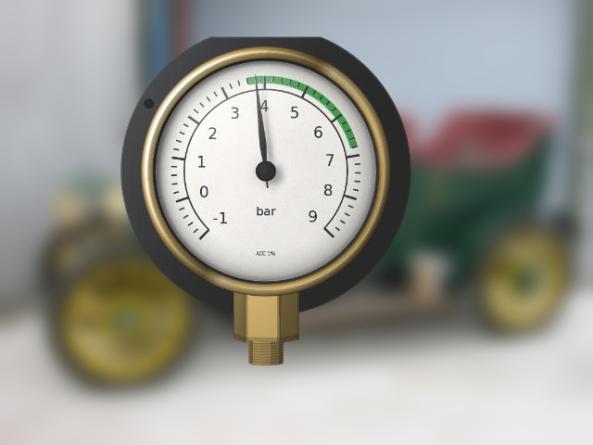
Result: 3.8 bar
